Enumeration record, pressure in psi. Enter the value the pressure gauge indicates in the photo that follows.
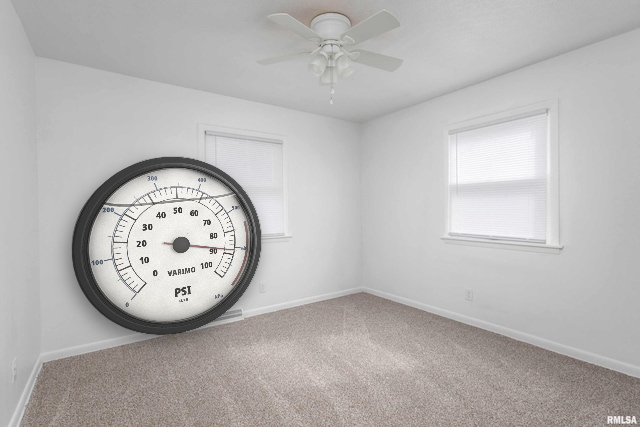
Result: 88 psi
